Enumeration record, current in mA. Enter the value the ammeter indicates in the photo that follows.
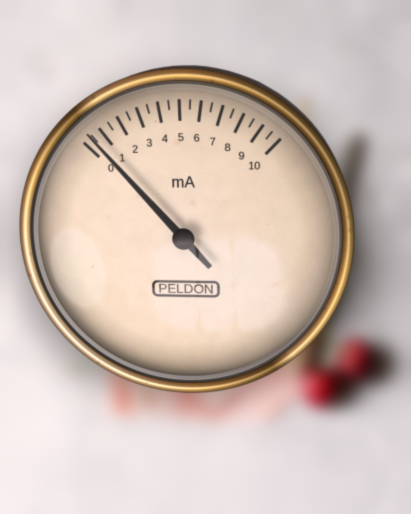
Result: 0.5 mA
